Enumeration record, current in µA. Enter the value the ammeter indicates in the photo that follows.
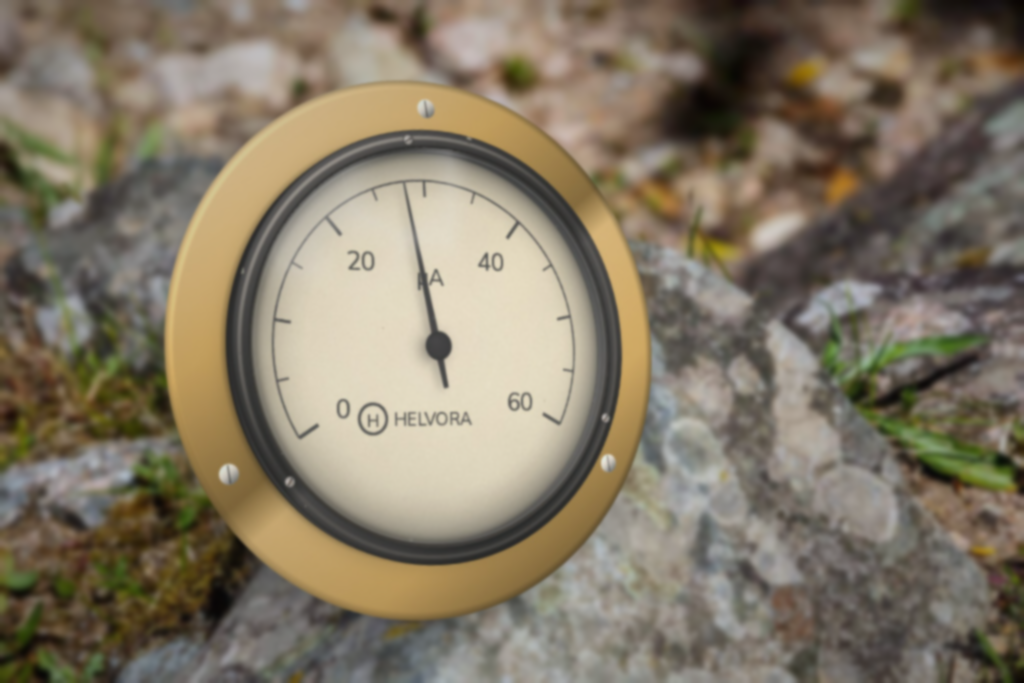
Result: 27.5 µA
